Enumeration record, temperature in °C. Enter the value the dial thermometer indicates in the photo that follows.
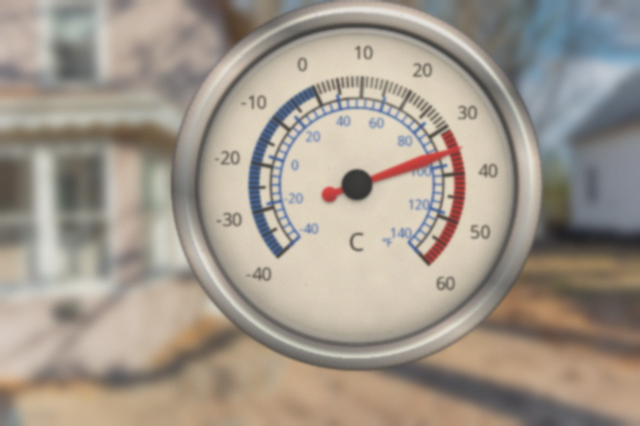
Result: 35 °C
